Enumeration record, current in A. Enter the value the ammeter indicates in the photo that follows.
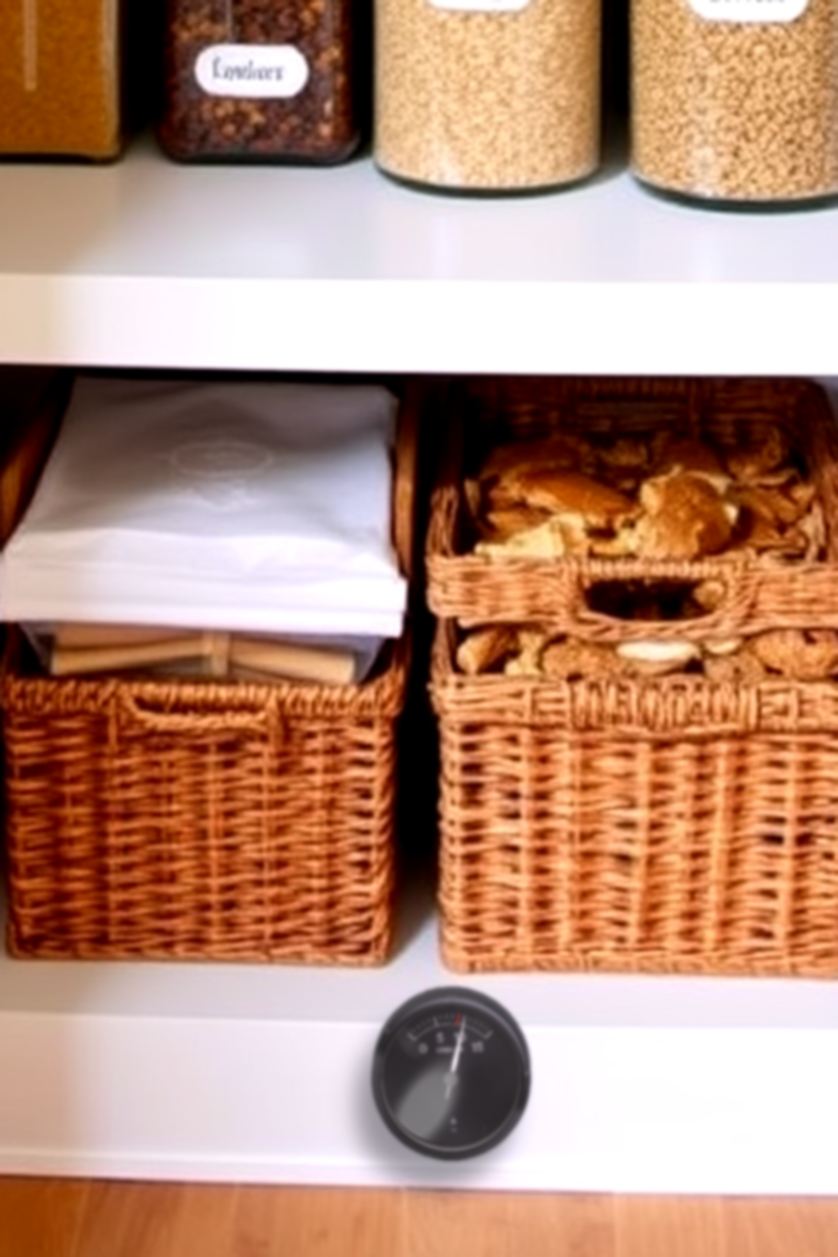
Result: 10 A
